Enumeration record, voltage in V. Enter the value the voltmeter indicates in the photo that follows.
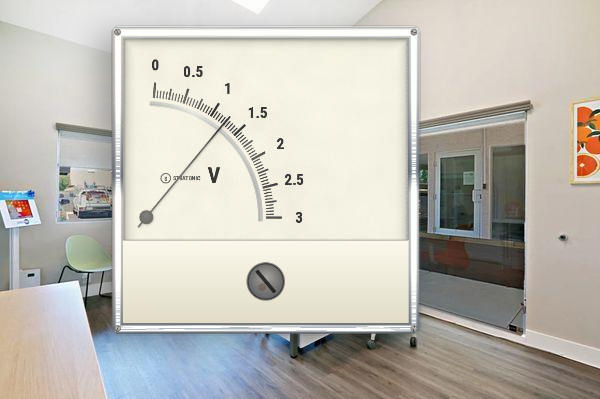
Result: 1.25 V
